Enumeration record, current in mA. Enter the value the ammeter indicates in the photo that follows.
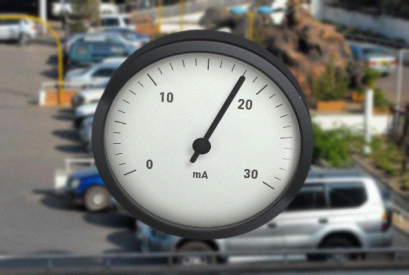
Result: 18 mA
